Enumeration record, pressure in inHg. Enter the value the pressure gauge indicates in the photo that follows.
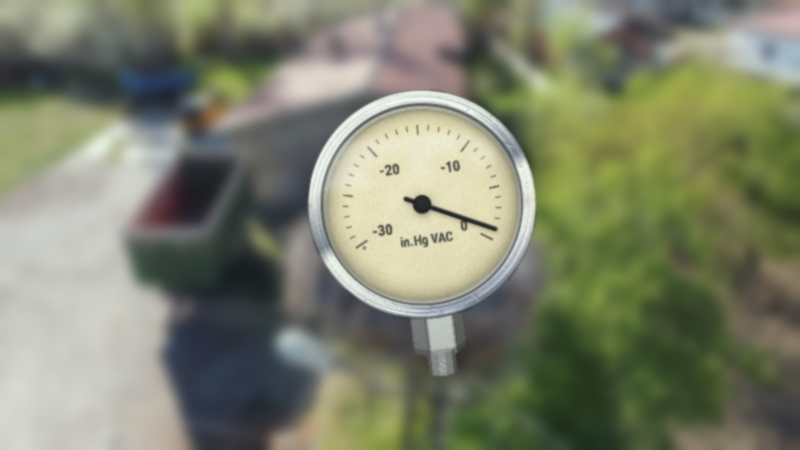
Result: -1 inHg
